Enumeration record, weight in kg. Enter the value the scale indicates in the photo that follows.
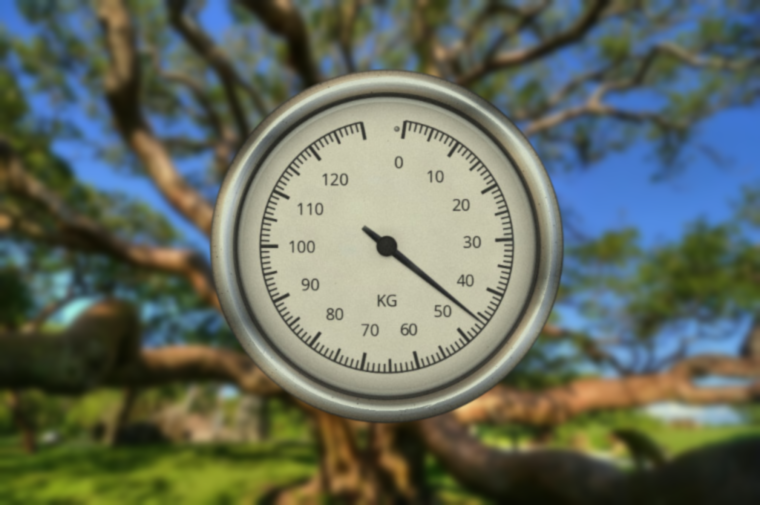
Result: 46 kg
